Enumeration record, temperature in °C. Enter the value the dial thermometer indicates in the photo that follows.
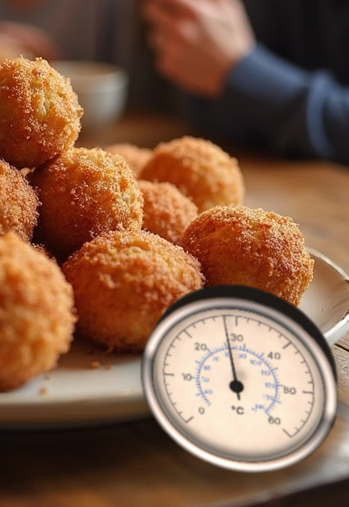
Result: 28 °C
